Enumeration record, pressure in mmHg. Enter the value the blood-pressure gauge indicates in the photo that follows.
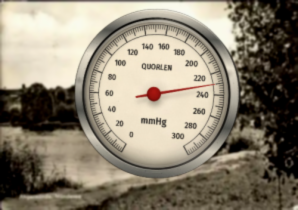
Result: 230 mmHg
